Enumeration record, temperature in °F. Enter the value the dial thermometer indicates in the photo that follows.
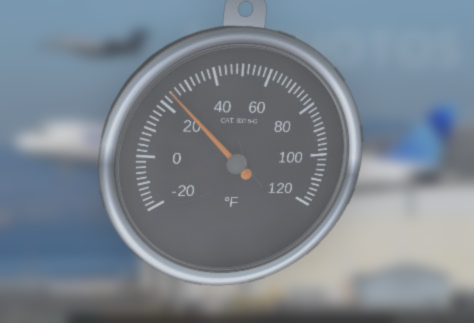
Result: 24 °F
